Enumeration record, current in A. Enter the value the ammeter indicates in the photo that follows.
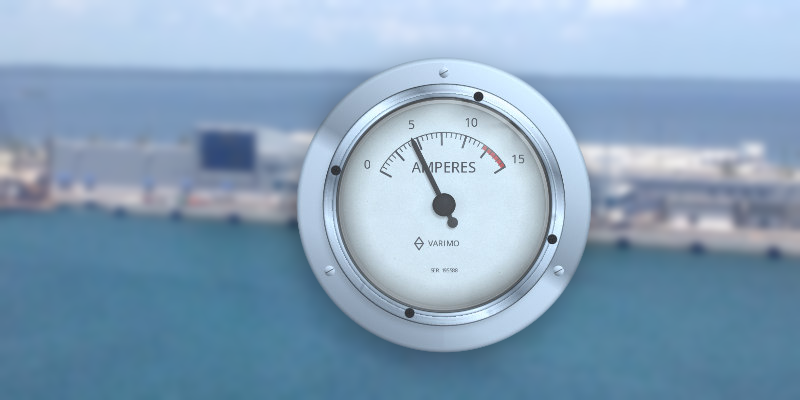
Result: 4.5 A
